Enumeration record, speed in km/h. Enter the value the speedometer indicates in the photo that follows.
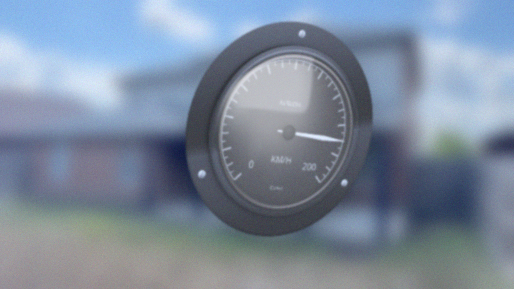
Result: 170 km/h
